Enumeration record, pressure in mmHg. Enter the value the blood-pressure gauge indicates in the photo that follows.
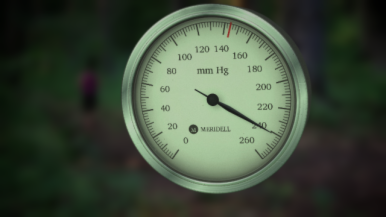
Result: 240 mmHg
